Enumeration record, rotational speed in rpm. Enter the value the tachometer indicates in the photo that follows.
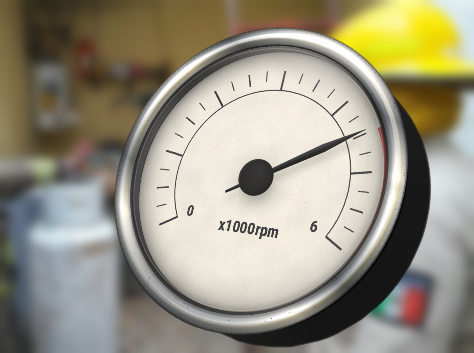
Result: 4500 rpm
